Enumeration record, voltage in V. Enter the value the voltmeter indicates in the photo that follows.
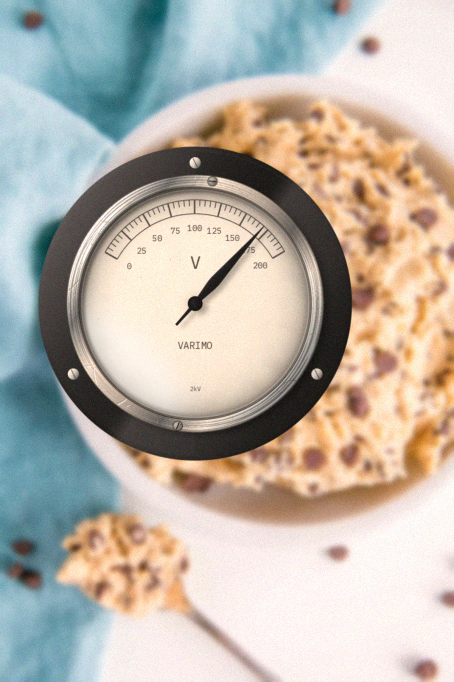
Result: 170 V
